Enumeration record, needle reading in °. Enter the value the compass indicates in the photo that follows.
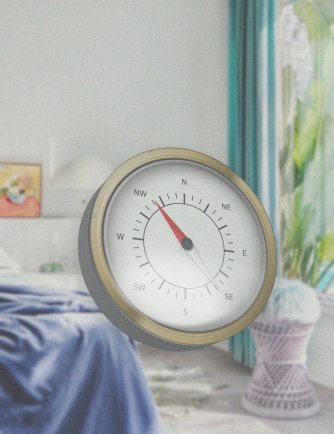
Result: 320 °
